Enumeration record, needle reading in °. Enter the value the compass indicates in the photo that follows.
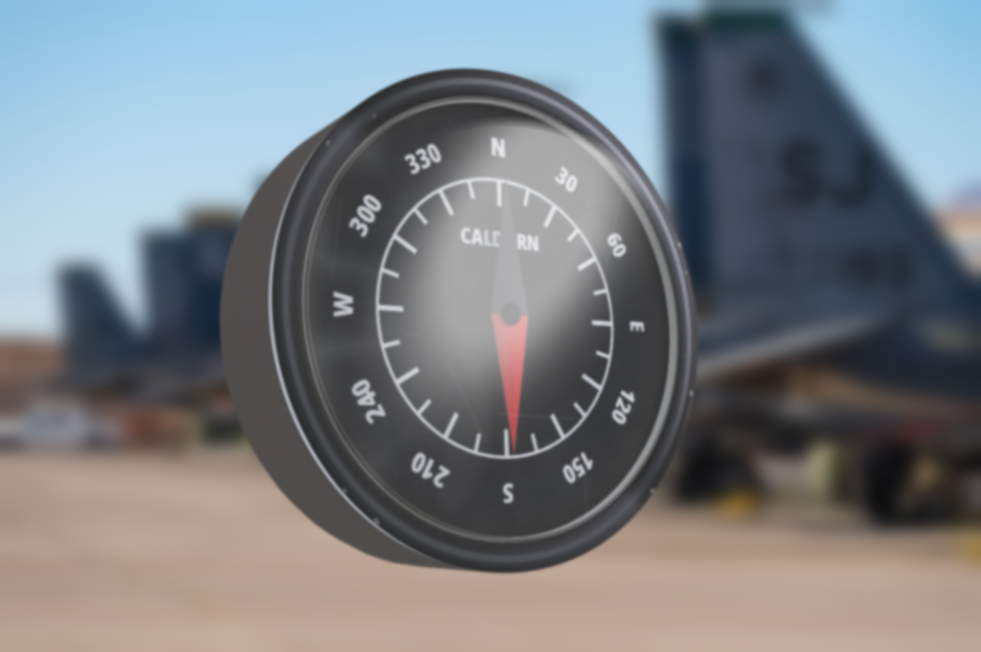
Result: 180 °
